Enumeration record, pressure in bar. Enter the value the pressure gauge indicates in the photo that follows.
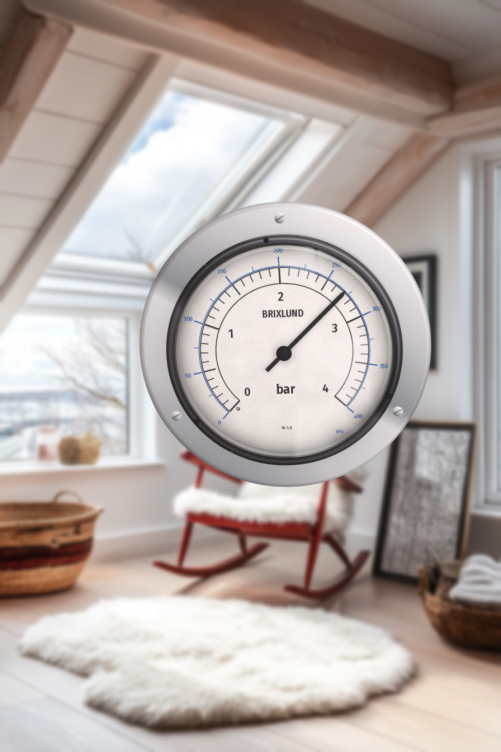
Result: 2.7 bar
